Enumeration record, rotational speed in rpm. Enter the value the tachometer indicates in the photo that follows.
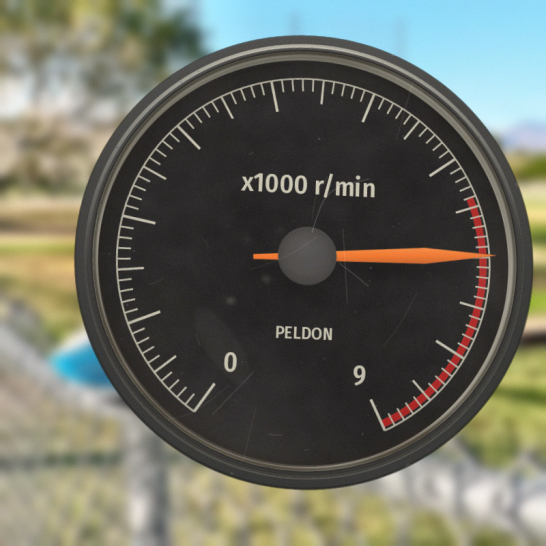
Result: 7000 rpm
